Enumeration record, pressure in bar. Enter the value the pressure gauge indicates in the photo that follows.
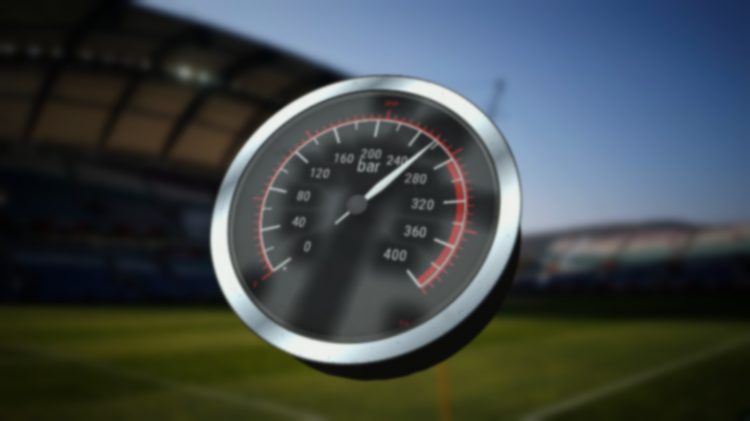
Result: 260 bar
